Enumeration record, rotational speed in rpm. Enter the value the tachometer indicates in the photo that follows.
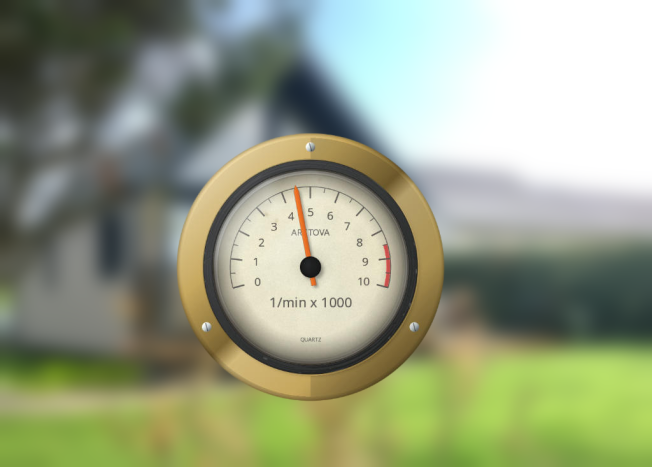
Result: 4500 rpm
